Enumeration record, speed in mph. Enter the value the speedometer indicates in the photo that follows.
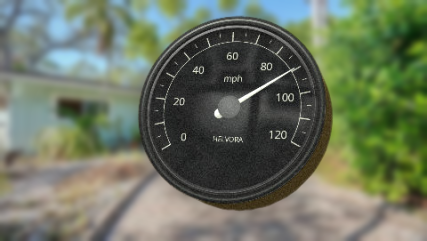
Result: 90 mph
